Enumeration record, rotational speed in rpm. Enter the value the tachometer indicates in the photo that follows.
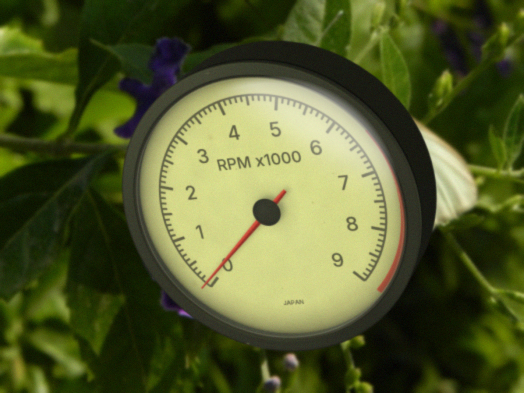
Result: 100 rpm
